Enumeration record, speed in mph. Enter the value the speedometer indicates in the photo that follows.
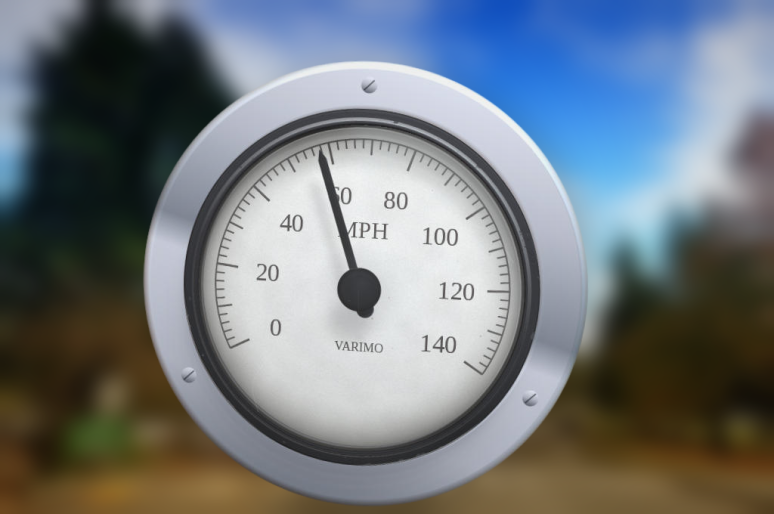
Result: 58 mph
